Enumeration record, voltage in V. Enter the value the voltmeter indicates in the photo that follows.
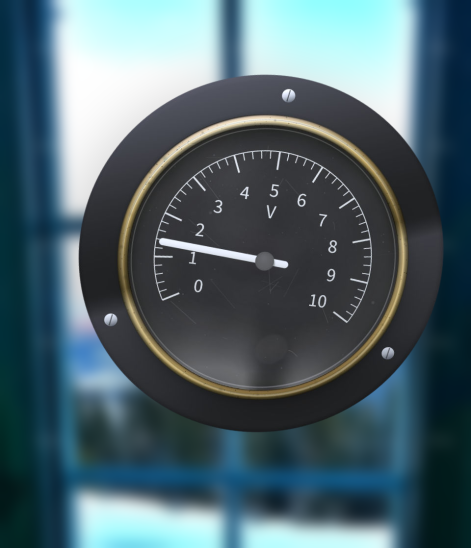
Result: 1.4 V
